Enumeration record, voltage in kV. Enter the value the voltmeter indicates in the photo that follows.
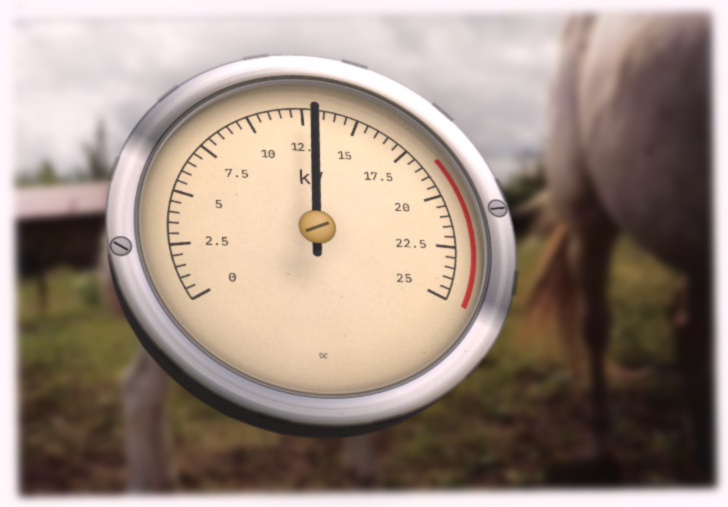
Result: 13 kV
